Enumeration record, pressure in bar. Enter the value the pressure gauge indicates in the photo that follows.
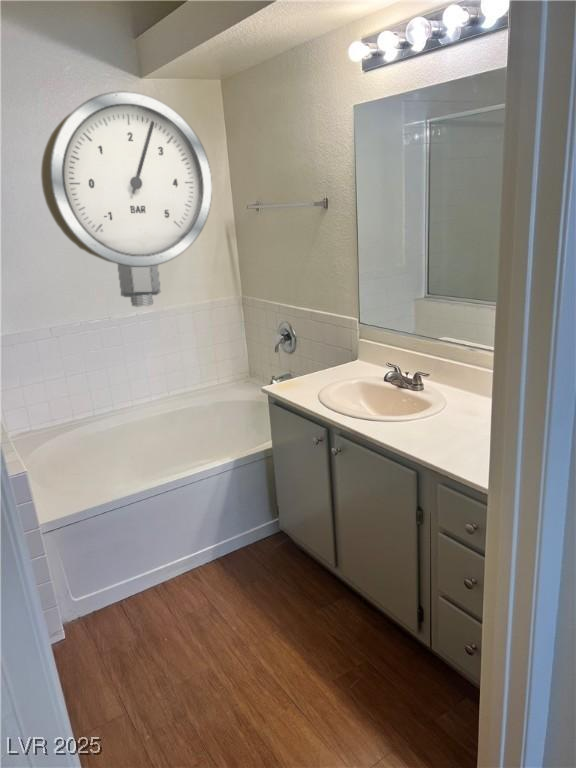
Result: 2.5 bar
